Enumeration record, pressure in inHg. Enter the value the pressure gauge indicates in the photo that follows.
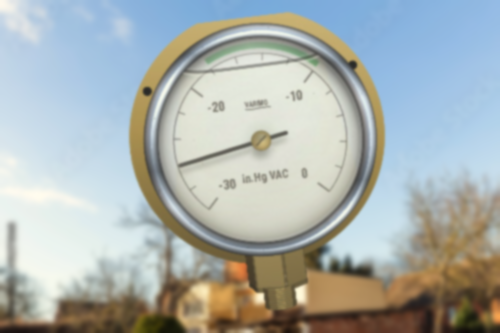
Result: -26 inHg
